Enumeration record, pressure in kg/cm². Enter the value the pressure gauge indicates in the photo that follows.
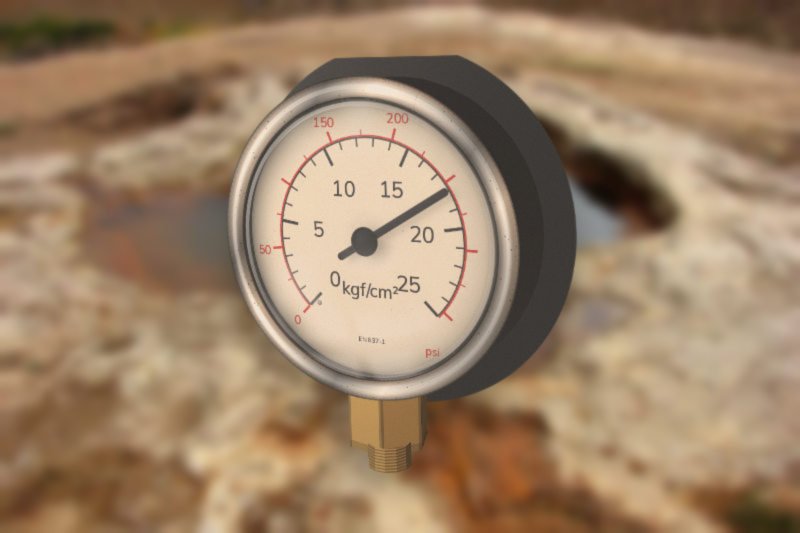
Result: 18 kg/cm²
